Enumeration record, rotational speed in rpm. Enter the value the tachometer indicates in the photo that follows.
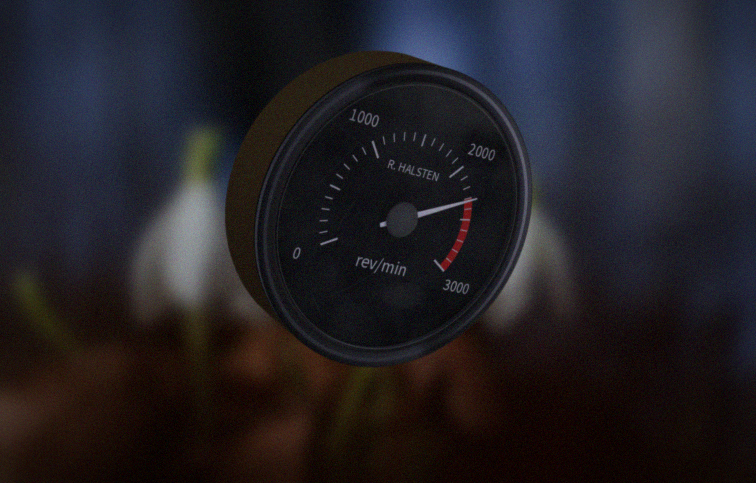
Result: 2300 rpm
